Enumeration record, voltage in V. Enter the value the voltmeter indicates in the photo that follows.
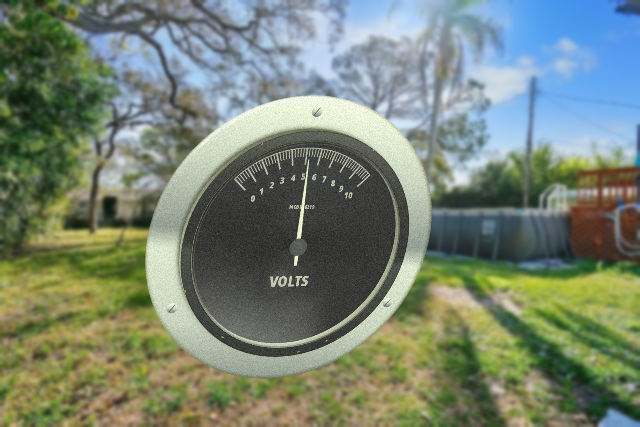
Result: 5 V
